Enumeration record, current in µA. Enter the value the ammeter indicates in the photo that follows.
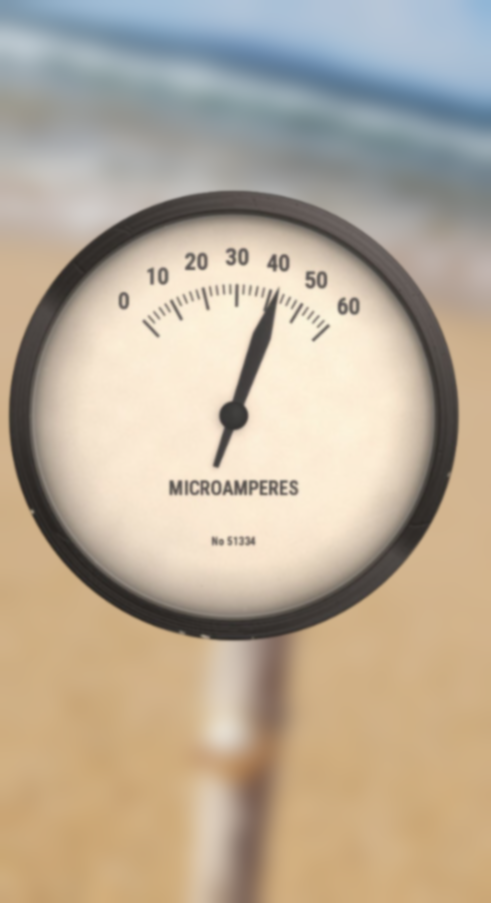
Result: 42 µA
